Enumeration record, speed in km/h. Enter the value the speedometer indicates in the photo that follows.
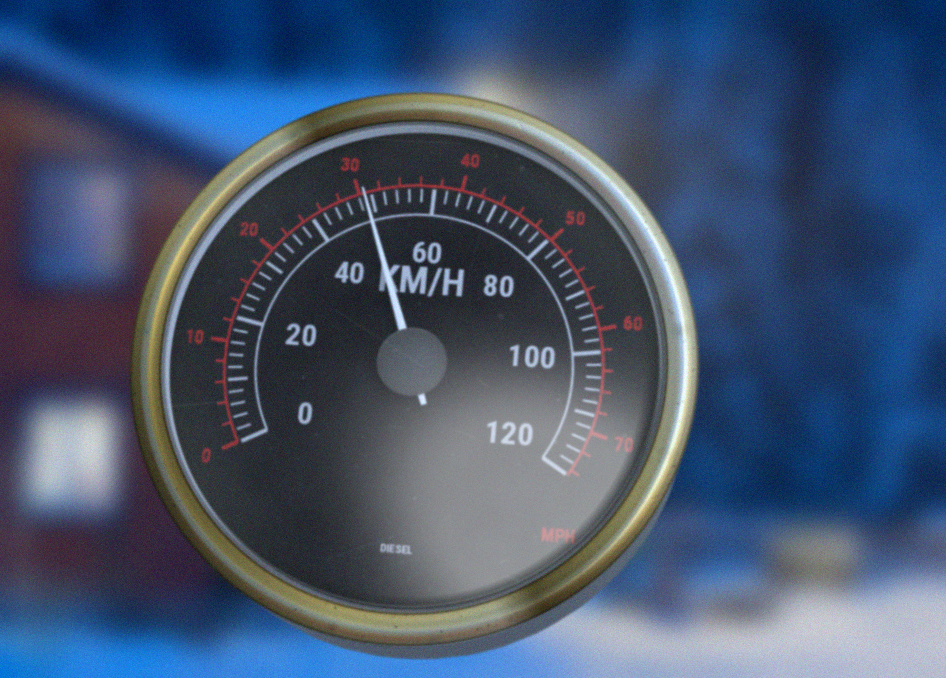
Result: 49 km/h
